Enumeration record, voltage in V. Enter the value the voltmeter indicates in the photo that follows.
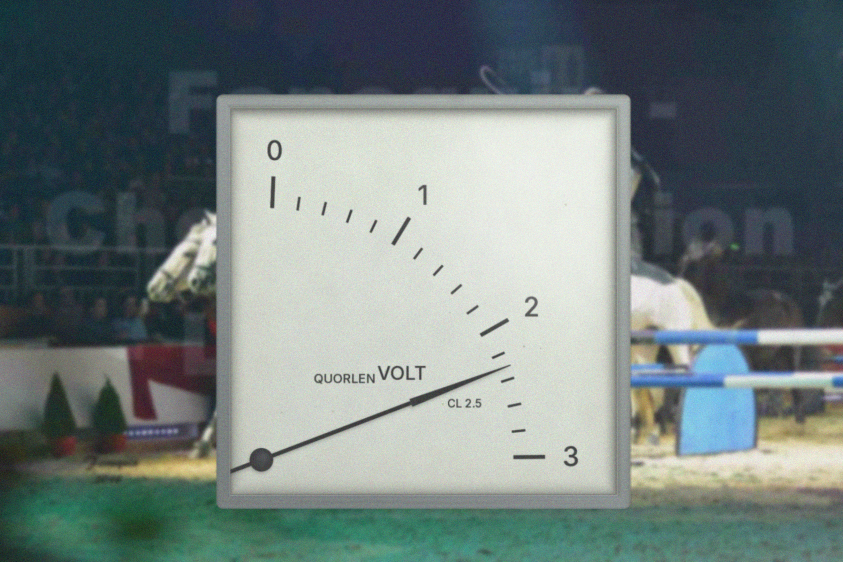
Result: 2.3 V
